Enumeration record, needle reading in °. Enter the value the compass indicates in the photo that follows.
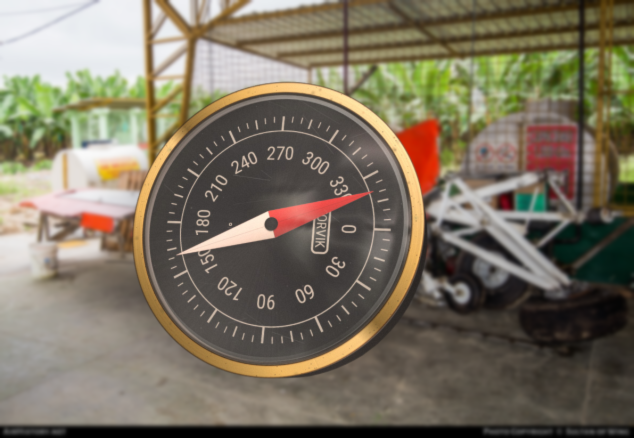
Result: 340 °
